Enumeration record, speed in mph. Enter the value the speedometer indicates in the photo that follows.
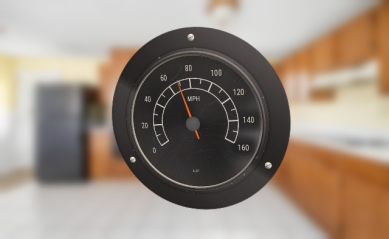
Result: 70 mph
